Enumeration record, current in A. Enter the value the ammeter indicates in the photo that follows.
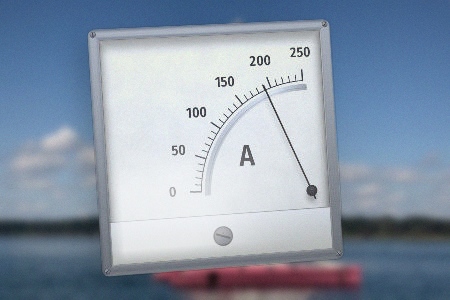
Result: 190 A
